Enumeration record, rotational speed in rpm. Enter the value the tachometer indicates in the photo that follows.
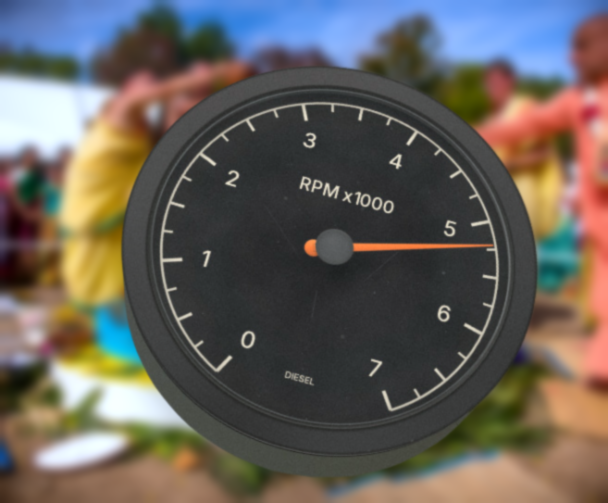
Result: 5250 rpm
